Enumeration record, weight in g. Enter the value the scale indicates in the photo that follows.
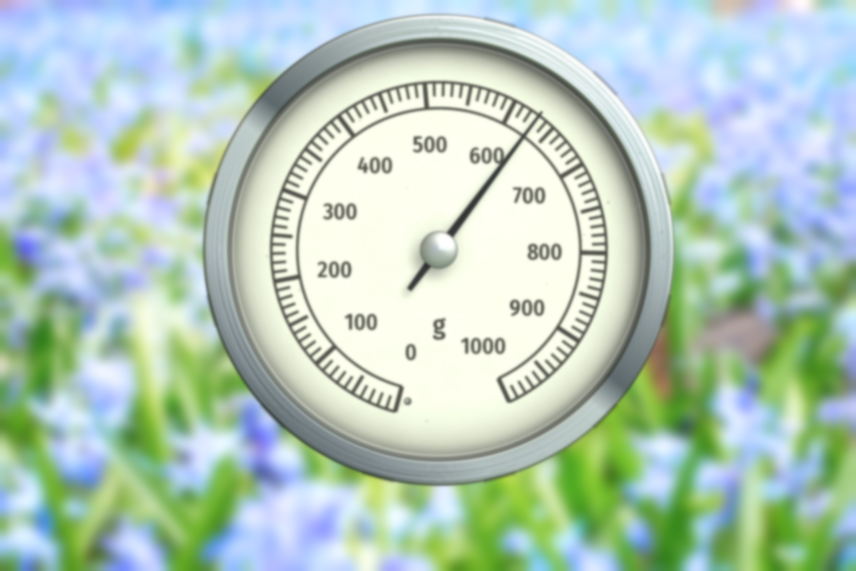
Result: 630 g
